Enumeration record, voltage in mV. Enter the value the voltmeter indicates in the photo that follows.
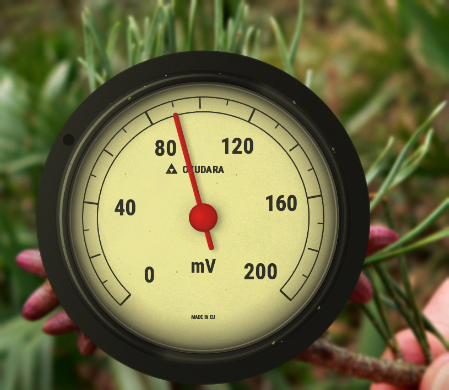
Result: 90 mV
